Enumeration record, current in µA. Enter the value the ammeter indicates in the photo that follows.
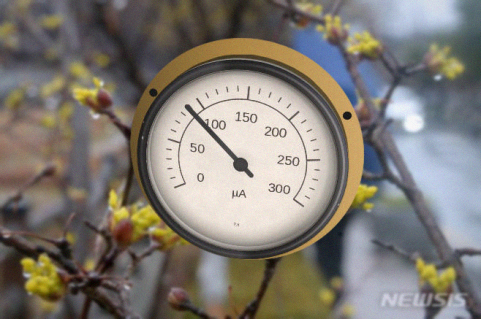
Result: 90 µA
